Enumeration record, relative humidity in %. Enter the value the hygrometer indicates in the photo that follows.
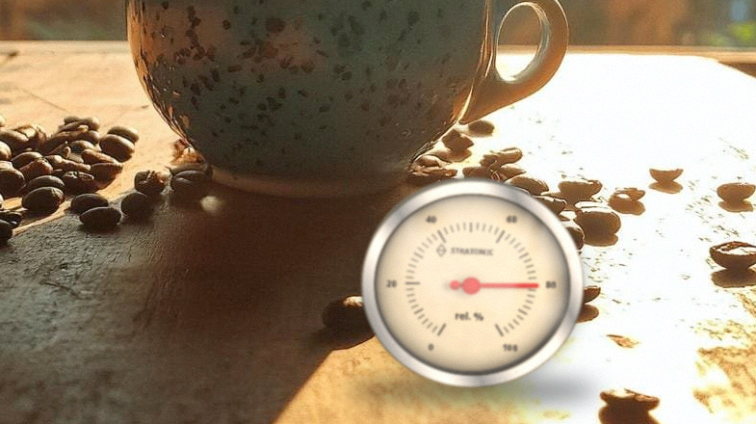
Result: 80 %
